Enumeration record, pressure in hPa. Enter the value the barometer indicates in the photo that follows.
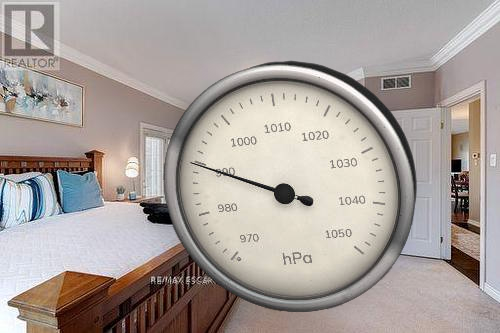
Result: 990 hPa
